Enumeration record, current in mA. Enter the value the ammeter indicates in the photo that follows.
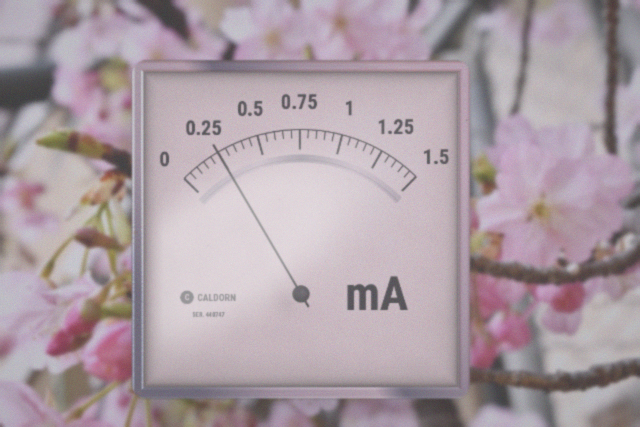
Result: 0.25 mA
